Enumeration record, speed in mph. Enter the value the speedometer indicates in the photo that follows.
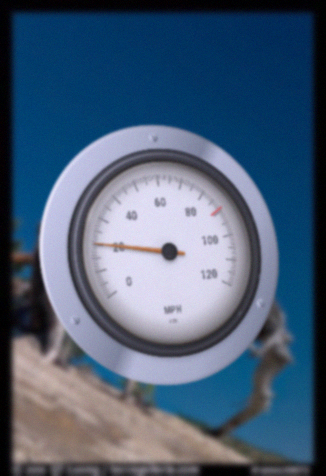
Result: 20 mph
